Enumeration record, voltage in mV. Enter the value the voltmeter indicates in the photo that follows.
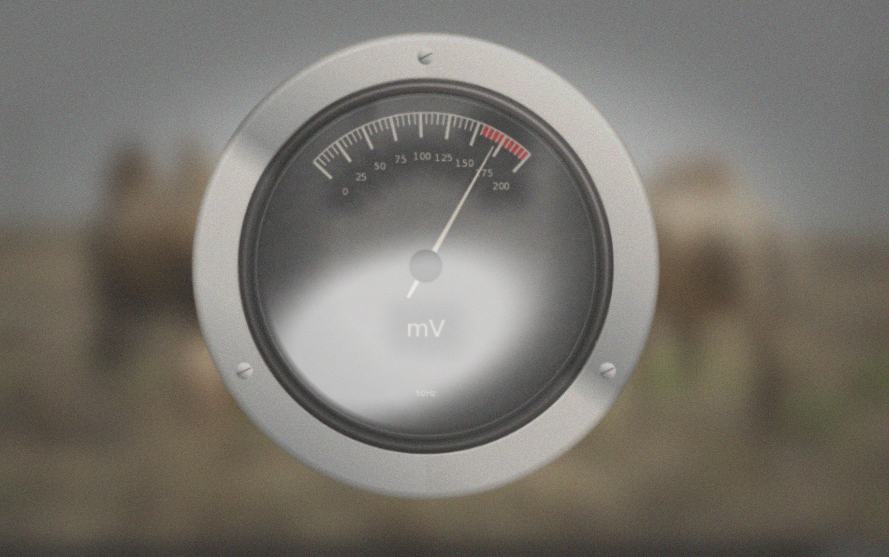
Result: 170 mV
